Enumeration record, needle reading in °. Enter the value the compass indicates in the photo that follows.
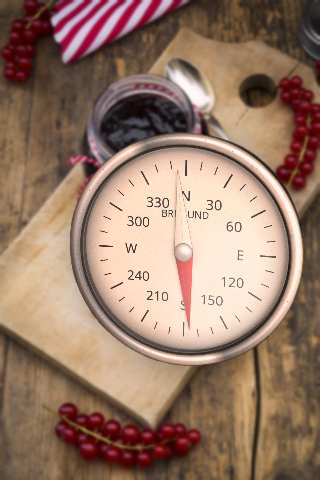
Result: 175 °
